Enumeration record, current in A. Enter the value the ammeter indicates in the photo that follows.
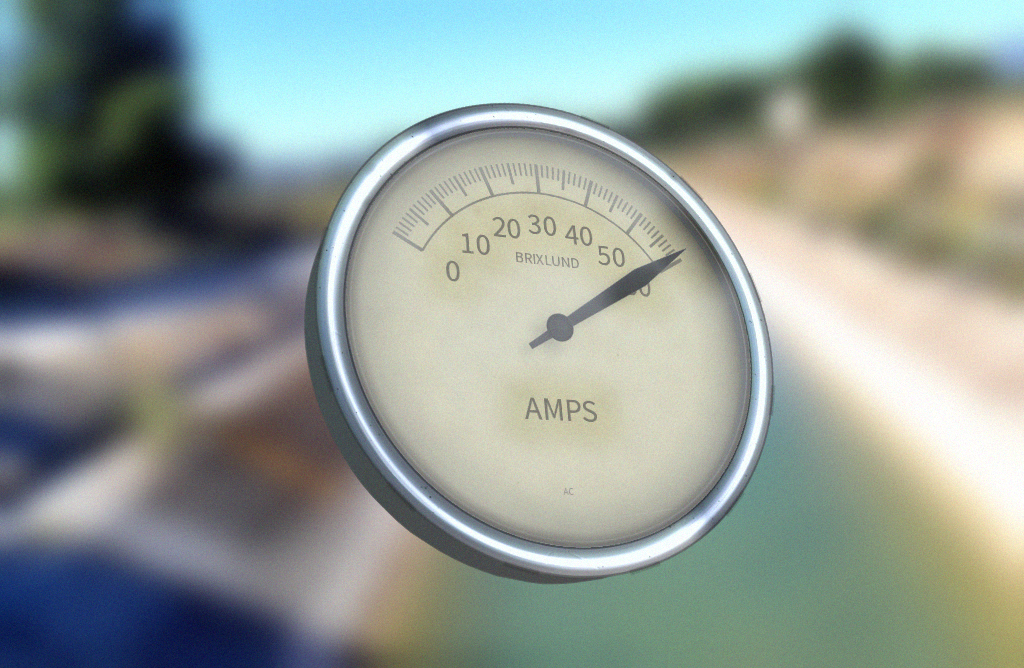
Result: 59 A
